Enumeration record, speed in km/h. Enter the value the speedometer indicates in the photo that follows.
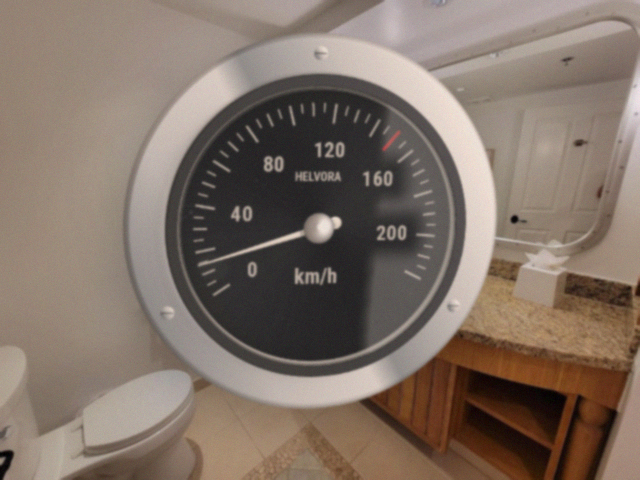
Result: 15 km/h
